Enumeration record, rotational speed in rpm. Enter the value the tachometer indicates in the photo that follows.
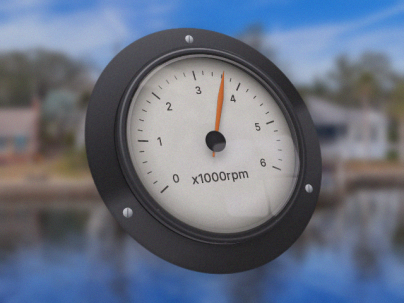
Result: 3600 rpm
